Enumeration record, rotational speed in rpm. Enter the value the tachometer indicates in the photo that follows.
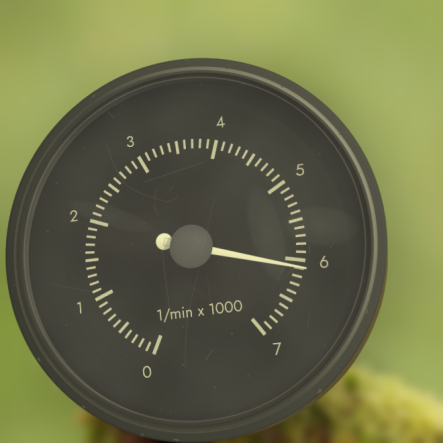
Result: 6100 rpm
